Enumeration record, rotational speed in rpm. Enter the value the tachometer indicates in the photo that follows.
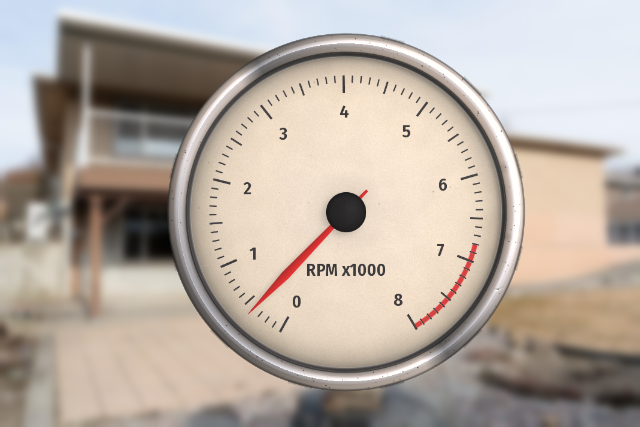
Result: 400 rpm
